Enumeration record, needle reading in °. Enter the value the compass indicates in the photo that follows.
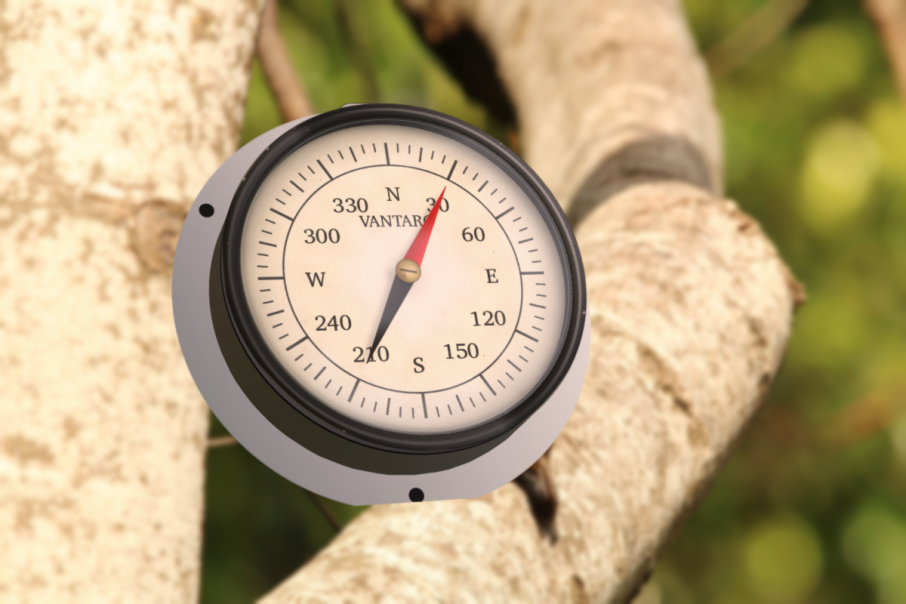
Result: 30 °
